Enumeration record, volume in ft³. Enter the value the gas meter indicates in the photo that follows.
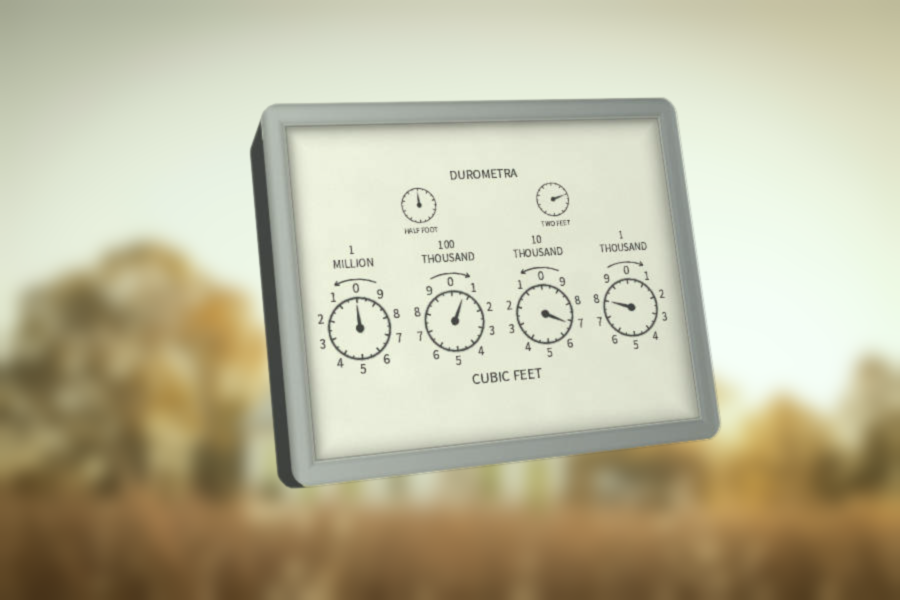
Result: 6800 ft³
